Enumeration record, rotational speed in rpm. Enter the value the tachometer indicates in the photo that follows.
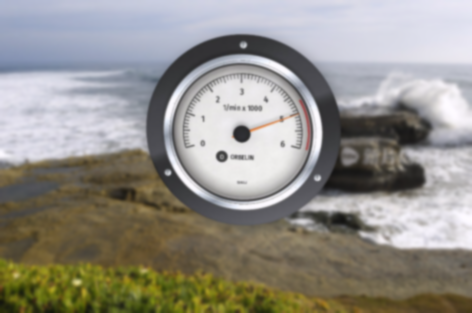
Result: 5000 rpm
